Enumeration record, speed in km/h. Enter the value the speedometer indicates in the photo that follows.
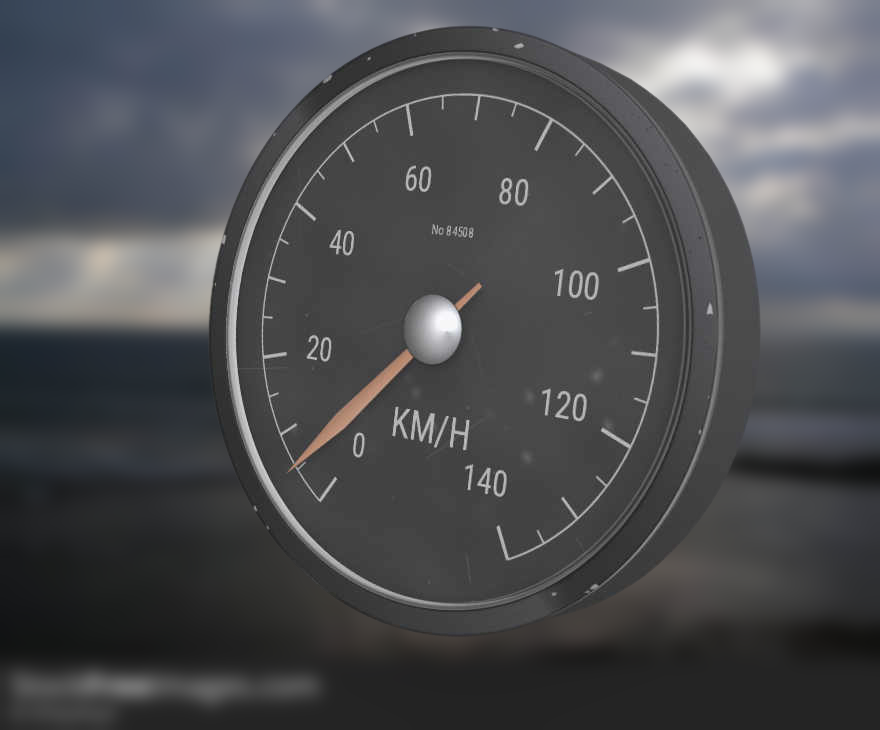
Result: 5 km/h
